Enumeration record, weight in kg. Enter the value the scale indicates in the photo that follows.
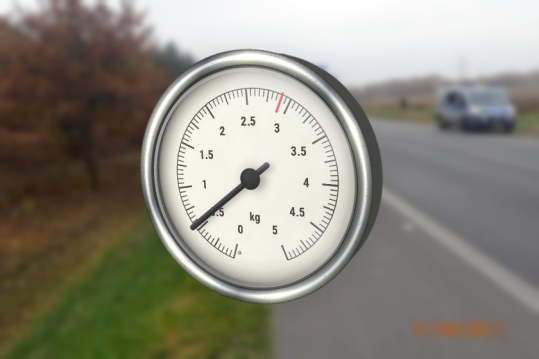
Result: 0.55 kg
